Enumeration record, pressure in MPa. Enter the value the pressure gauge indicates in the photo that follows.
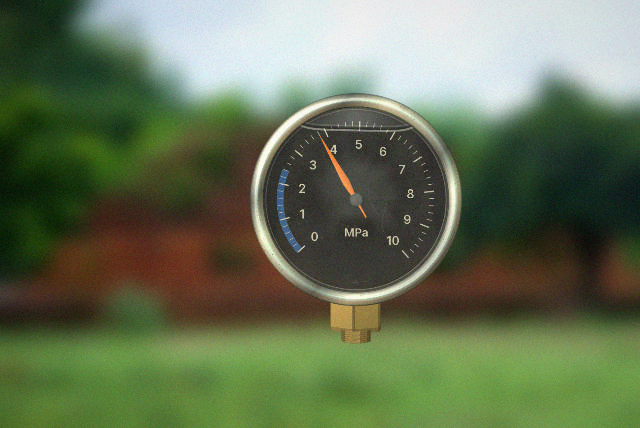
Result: 3.8 MPa
